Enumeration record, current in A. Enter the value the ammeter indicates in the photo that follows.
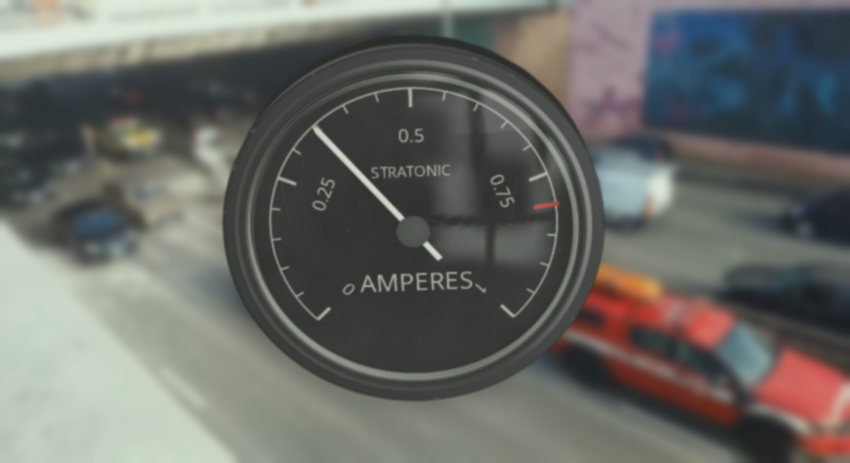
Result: 0.35 A
